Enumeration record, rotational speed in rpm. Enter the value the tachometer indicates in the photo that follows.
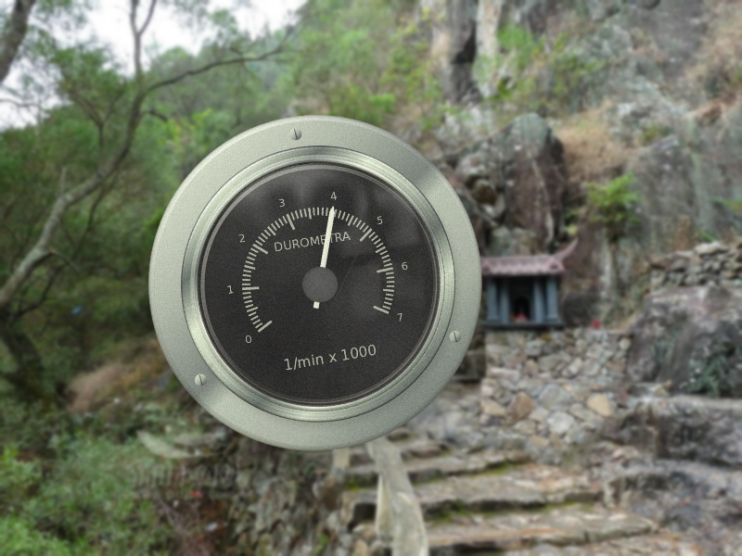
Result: 4000 rpm
